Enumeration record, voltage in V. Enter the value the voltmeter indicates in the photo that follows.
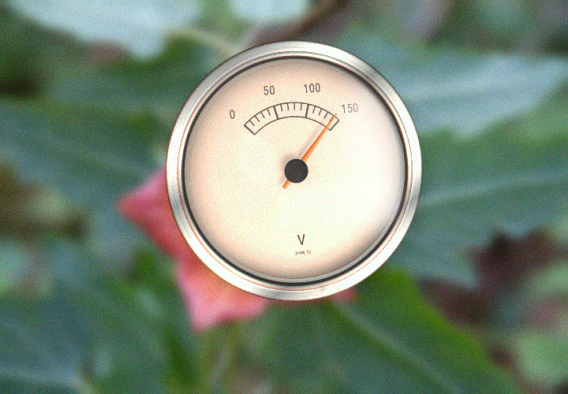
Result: 140 V
